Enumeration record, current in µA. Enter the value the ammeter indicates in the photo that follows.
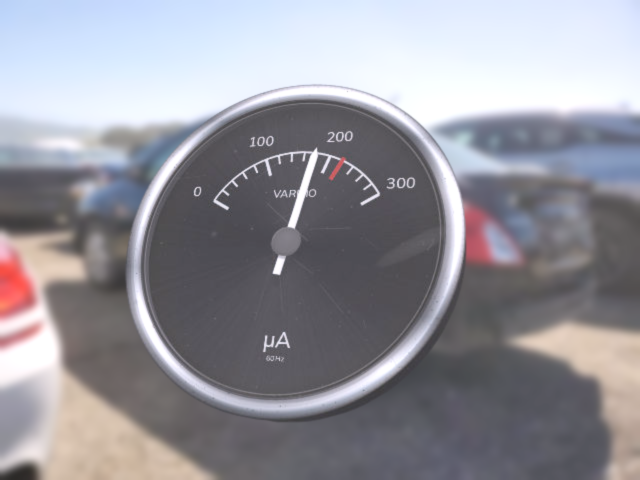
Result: 180 µA
